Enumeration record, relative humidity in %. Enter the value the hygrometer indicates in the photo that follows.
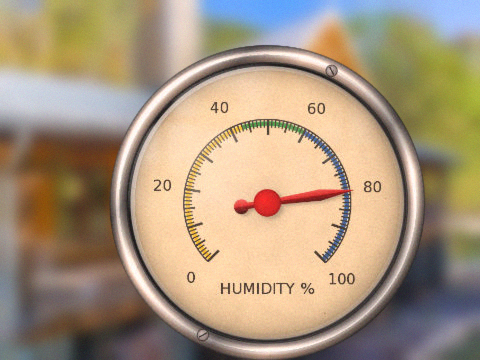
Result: 80 %
